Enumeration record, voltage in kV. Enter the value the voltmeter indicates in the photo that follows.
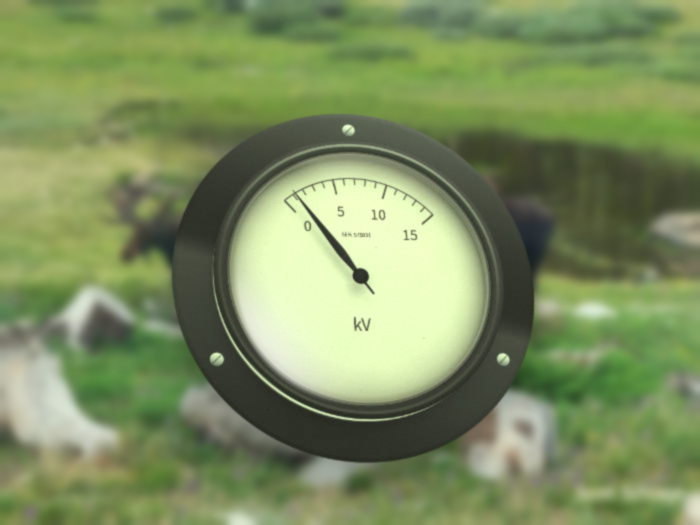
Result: 1 kV
